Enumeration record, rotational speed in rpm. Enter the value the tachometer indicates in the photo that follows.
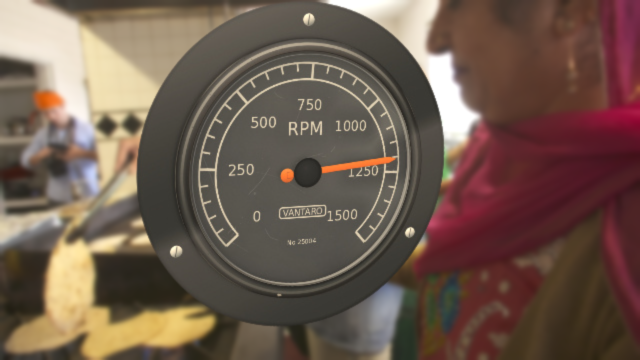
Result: 1200 rpm
